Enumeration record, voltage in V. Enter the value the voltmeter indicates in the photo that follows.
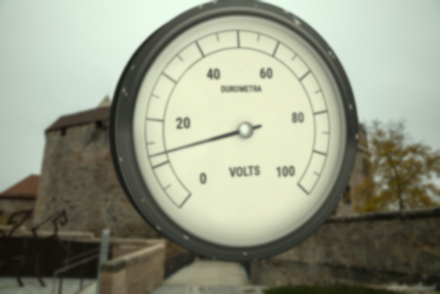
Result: 12.5 V
